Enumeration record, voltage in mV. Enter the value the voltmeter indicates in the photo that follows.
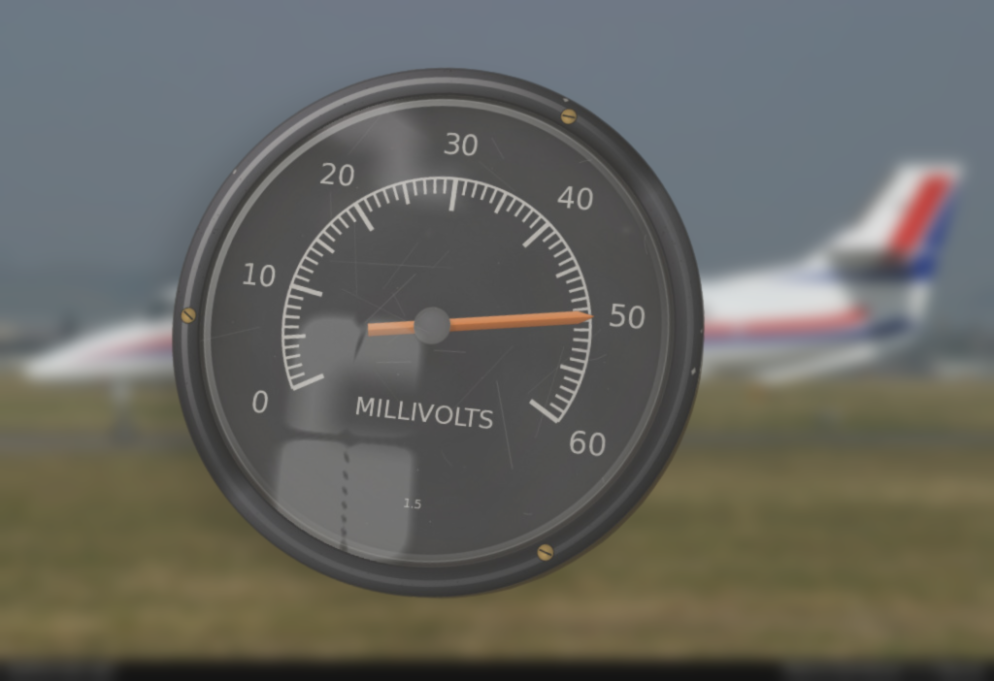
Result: 50 mV
